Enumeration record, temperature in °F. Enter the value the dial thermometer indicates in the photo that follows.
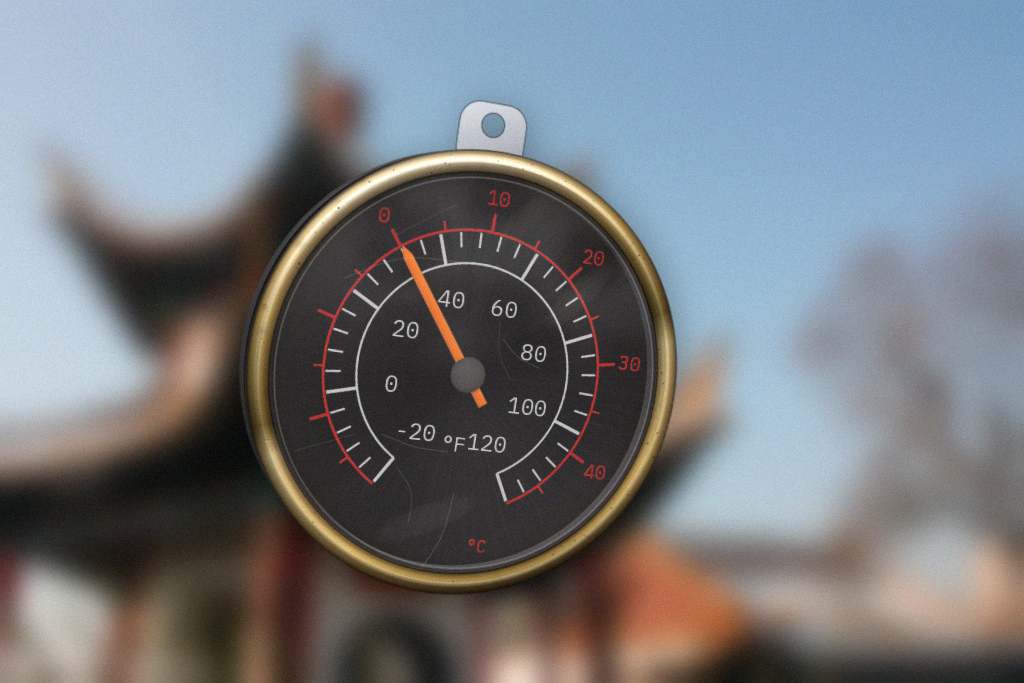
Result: 32 °F
